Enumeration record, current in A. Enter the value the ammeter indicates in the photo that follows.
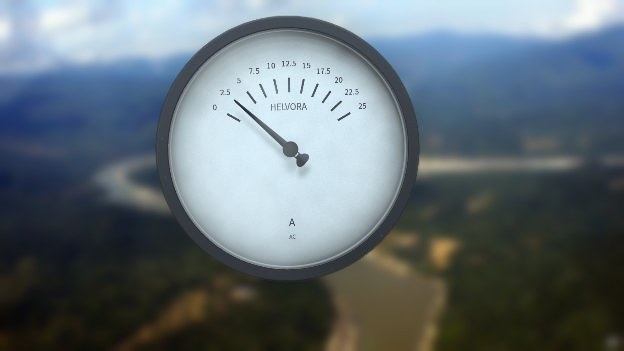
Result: 2.5 A
